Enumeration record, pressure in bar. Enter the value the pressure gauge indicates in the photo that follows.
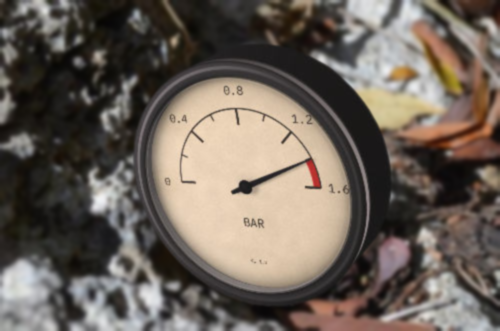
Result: 1.4 bar
